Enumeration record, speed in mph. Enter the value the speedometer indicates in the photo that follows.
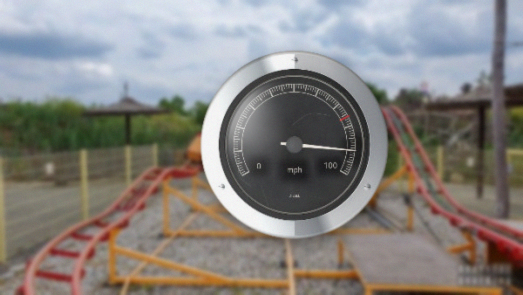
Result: 90 mph
